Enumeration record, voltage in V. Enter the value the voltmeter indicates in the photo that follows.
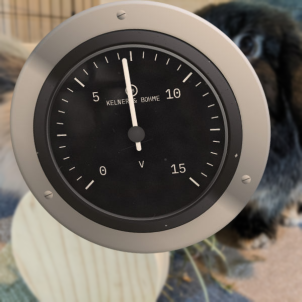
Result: 7.25 V
